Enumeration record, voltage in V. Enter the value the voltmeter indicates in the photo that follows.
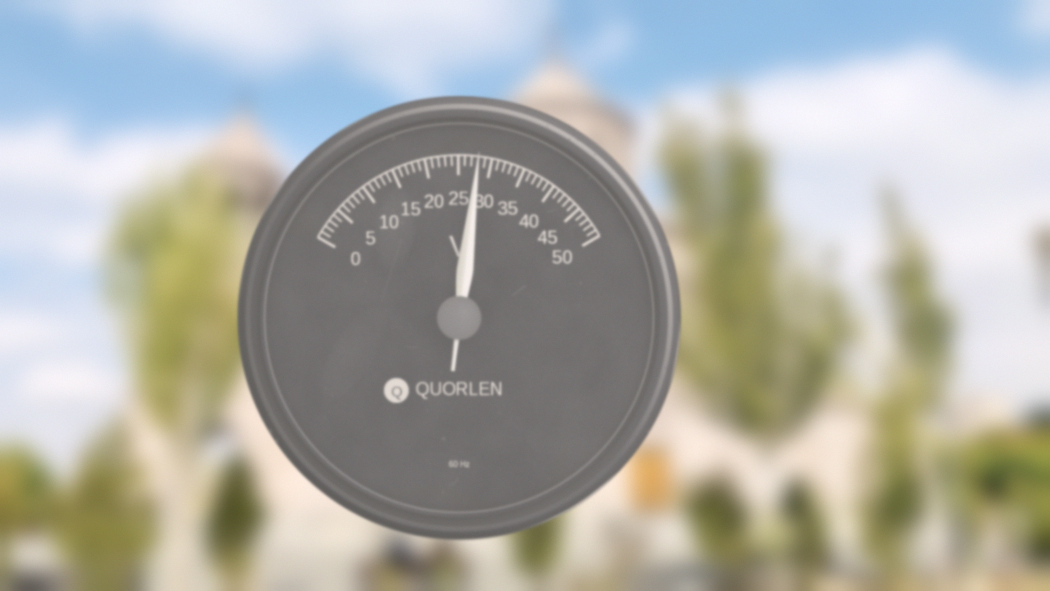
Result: 28 V
